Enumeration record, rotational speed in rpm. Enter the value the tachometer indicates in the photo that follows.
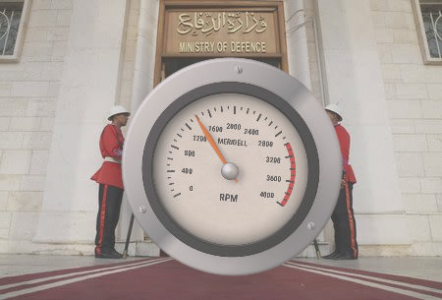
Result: 1400 rpm
